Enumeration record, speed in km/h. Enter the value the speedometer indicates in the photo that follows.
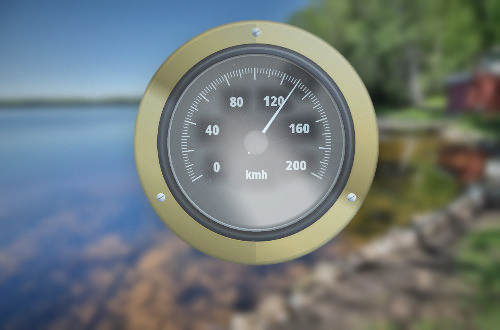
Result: 130 km/h
